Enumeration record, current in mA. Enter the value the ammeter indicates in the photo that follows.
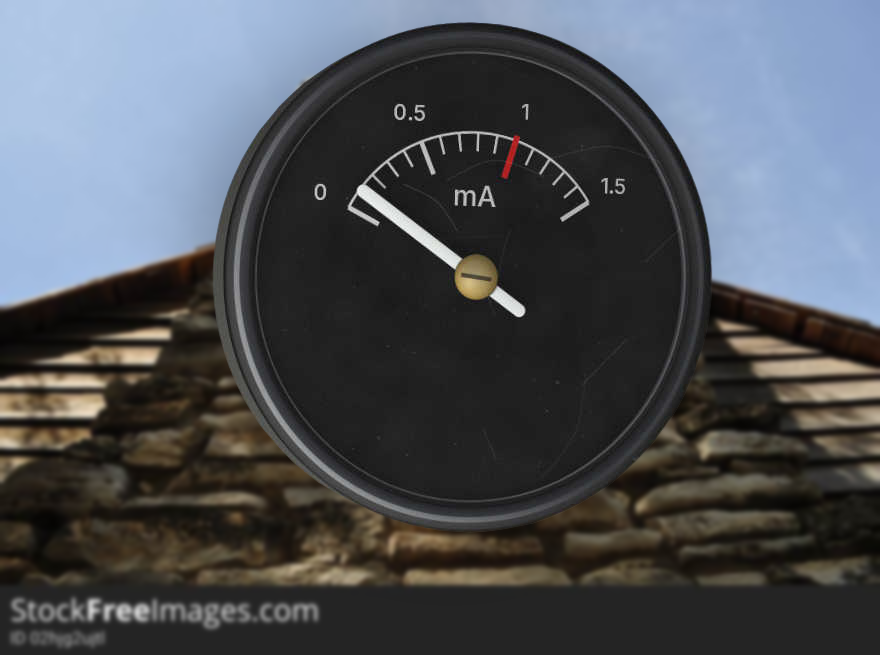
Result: 0.1 mA
